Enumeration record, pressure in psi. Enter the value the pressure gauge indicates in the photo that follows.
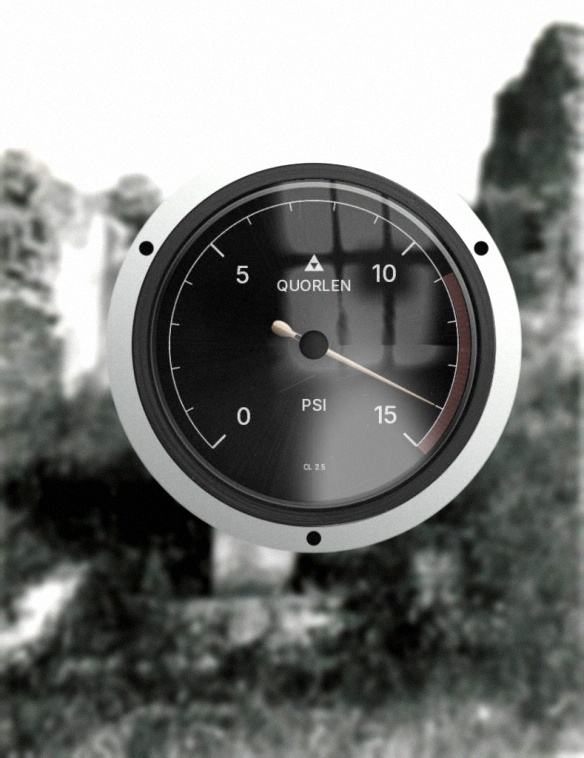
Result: 14 psi
